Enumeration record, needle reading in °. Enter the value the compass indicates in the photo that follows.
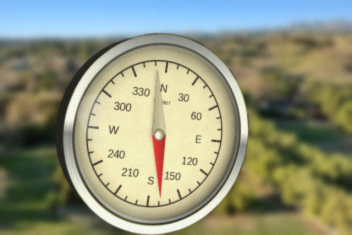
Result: 170 °
